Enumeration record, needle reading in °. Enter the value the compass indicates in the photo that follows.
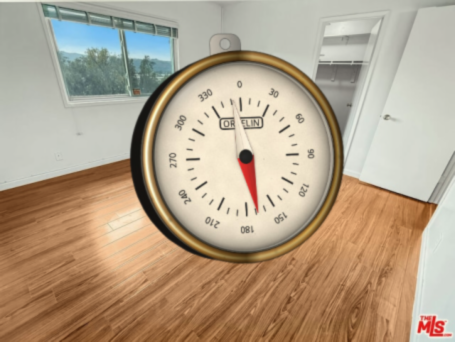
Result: 170 °
